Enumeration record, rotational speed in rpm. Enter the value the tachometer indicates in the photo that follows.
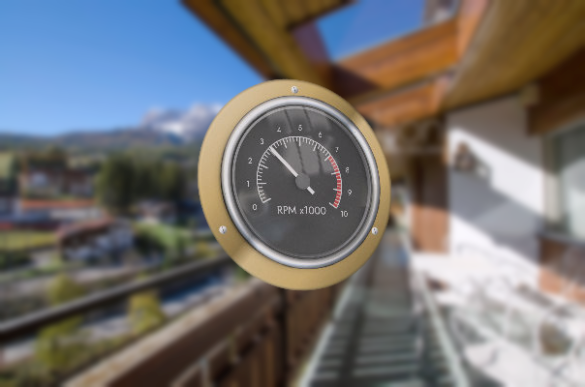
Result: 3000 rpm
